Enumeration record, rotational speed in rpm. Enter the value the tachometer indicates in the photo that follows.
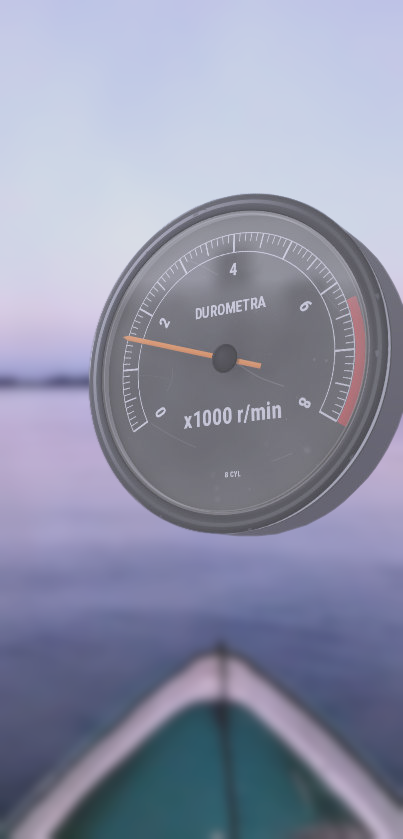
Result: 1500 rpm
